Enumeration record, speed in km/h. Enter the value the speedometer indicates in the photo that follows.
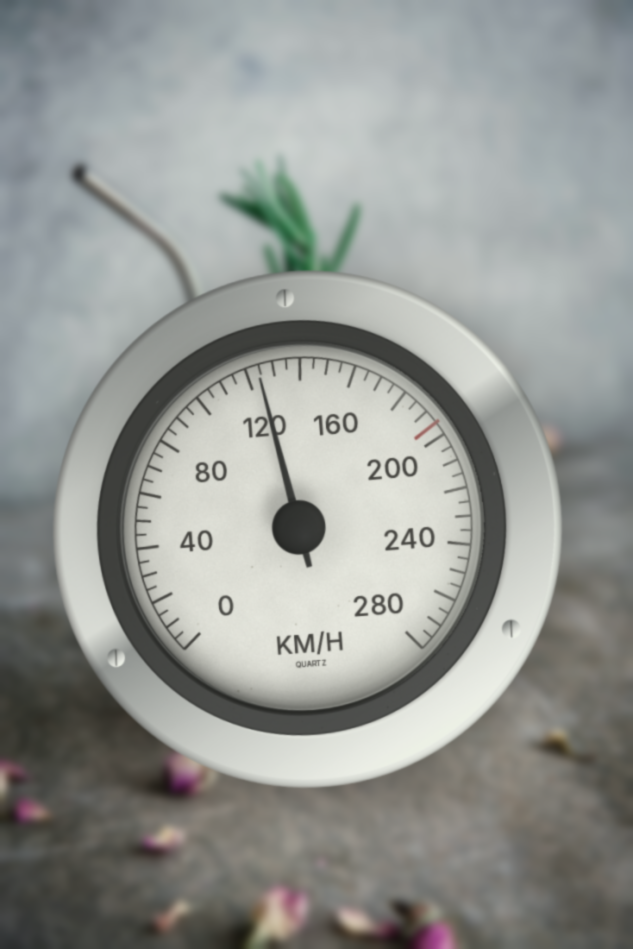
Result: 125 km/h
